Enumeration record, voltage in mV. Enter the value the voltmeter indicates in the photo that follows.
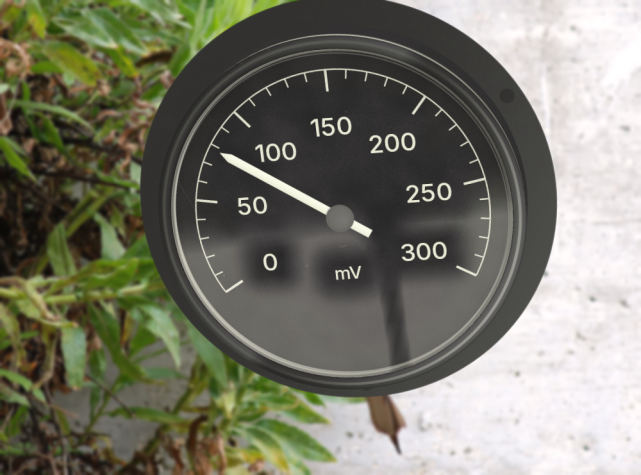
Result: 80 mV
